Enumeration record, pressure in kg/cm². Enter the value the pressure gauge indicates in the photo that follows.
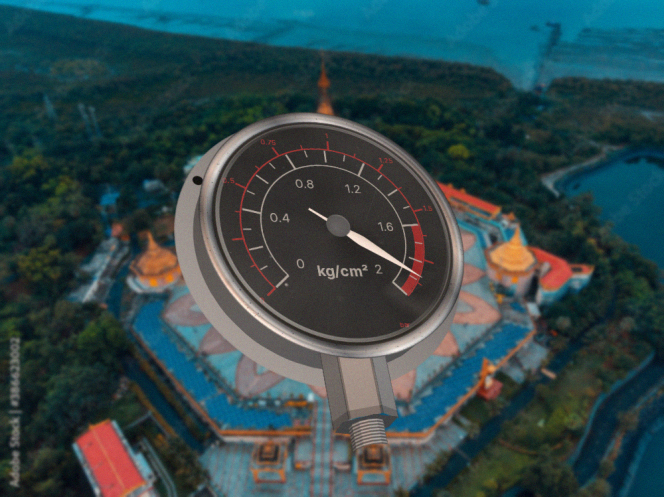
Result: 1.9 kg/cm²
